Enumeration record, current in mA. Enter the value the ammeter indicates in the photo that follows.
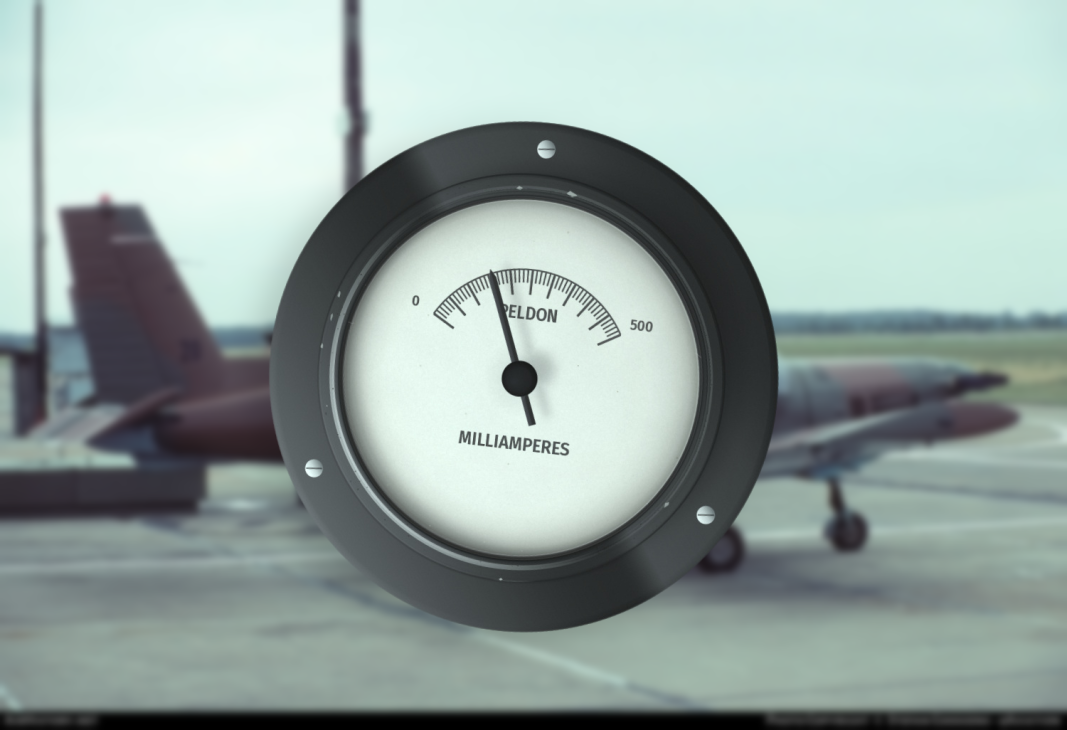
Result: 160 mA
